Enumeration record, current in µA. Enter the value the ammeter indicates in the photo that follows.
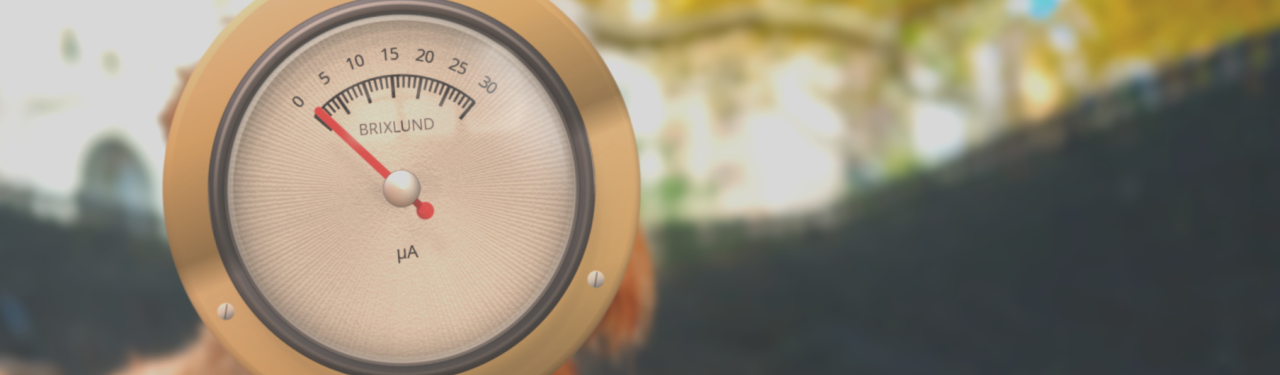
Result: 1 µA
